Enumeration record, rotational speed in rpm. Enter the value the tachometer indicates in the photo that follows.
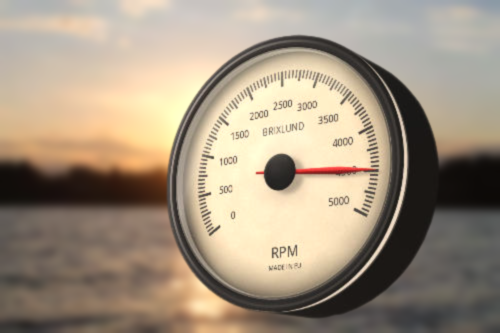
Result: 4500 rpm
